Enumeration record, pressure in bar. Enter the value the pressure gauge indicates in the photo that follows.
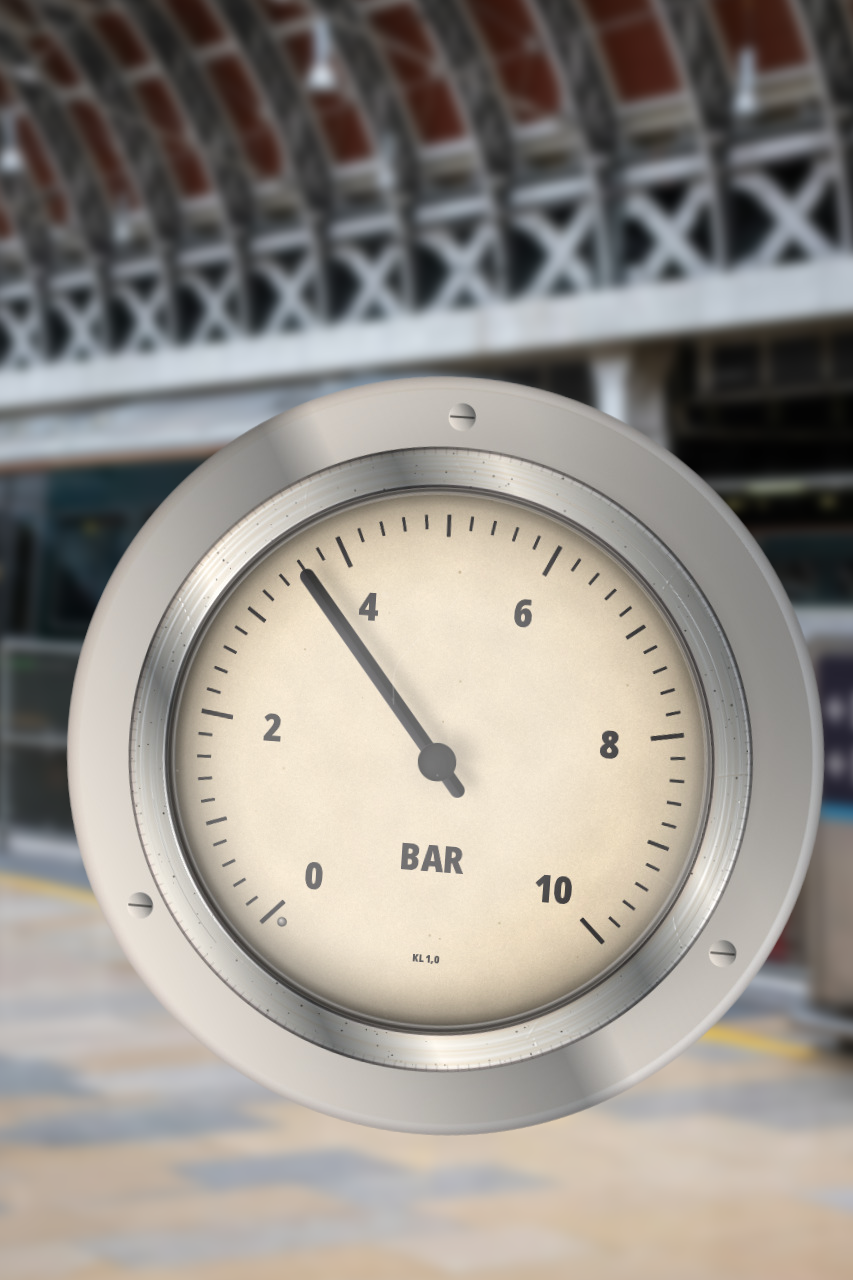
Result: 3.6 bar
